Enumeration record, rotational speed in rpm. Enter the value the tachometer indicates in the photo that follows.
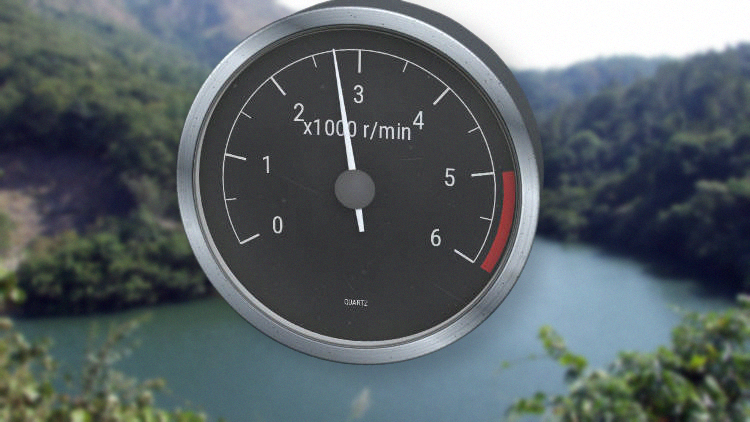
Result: 2750 rpm
